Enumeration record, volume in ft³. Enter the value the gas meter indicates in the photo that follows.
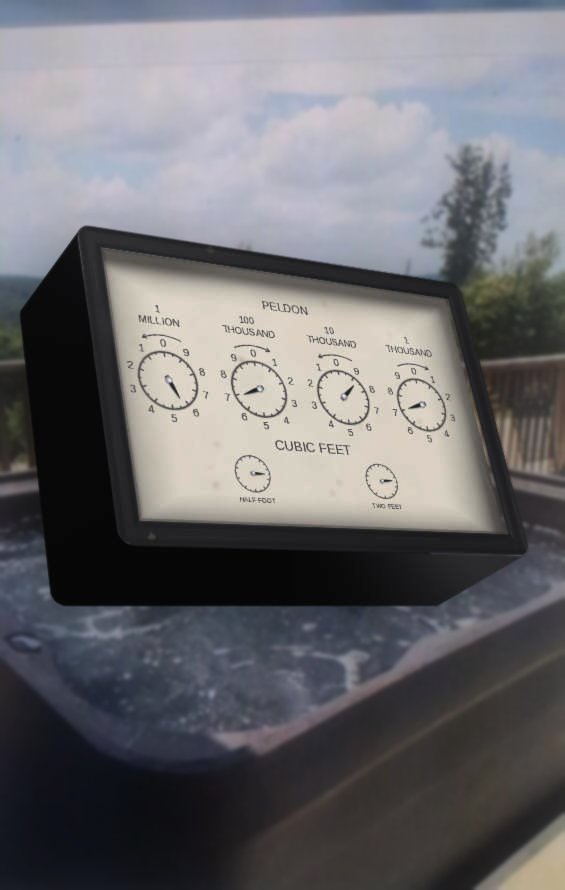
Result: 568700 ft³
